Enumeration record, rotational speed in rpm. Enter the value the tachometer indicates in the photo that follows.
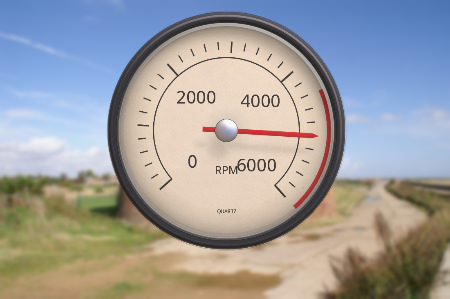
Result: 5000 rpm
